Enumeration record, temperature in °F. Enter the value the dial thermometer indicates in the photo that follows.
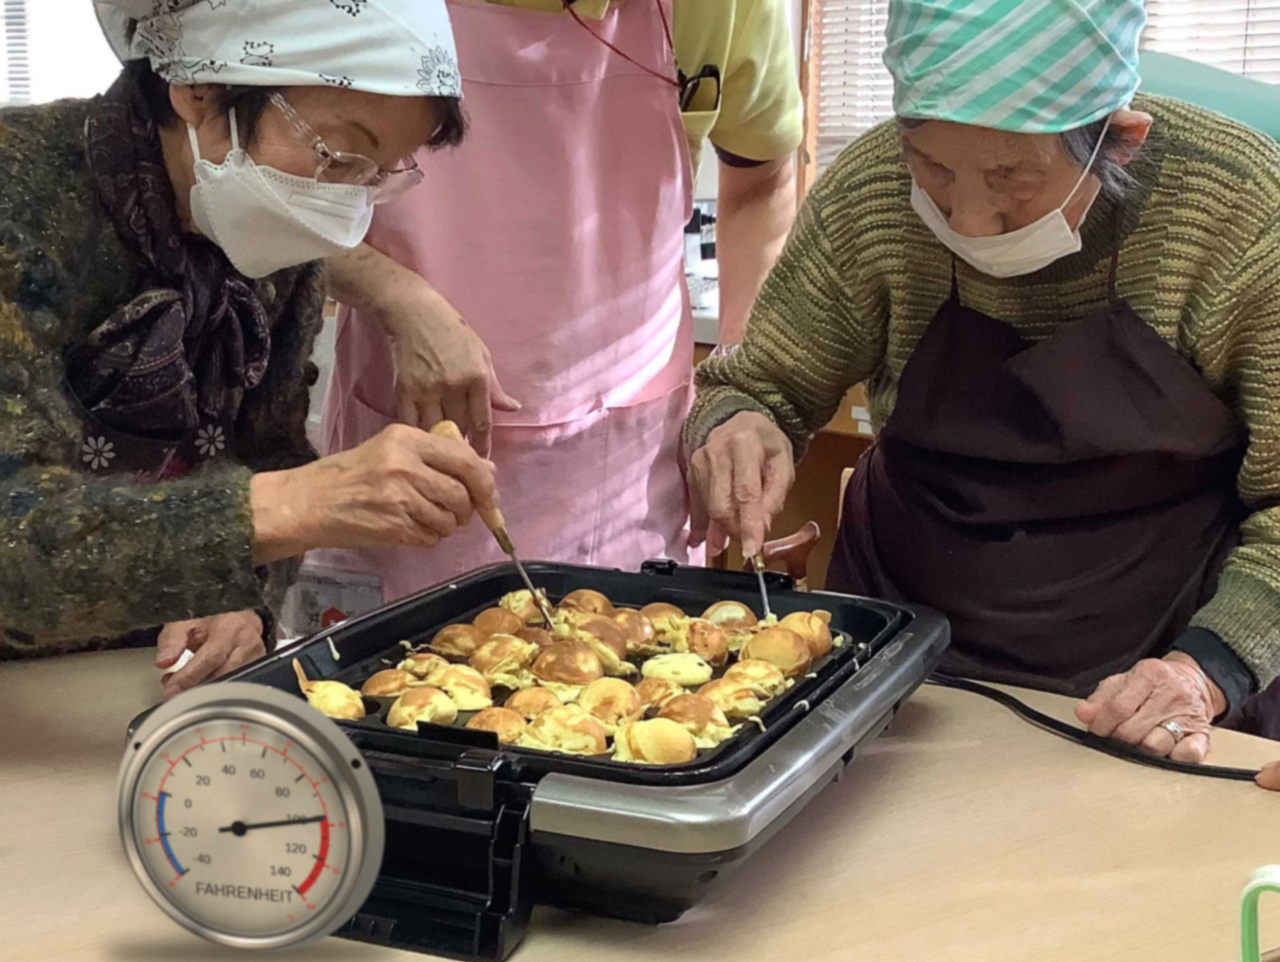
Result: 100 °F
